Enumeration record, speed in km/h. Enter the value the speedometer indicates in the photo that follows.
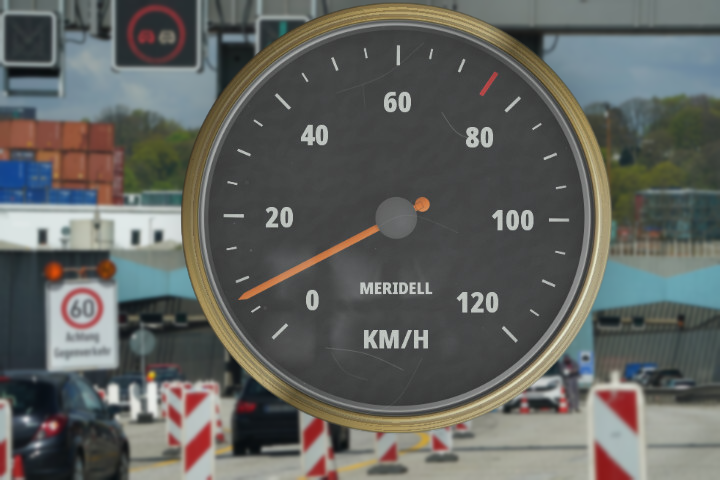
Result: 7.5 km/h
